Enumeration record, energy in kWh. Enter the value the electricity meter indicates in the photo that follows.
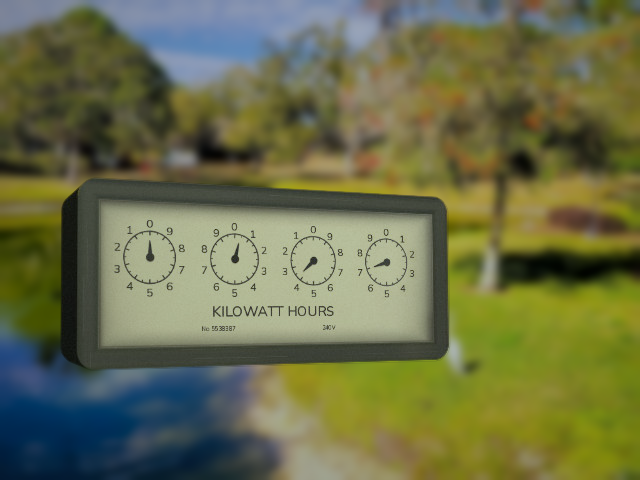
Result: 37 kWh
